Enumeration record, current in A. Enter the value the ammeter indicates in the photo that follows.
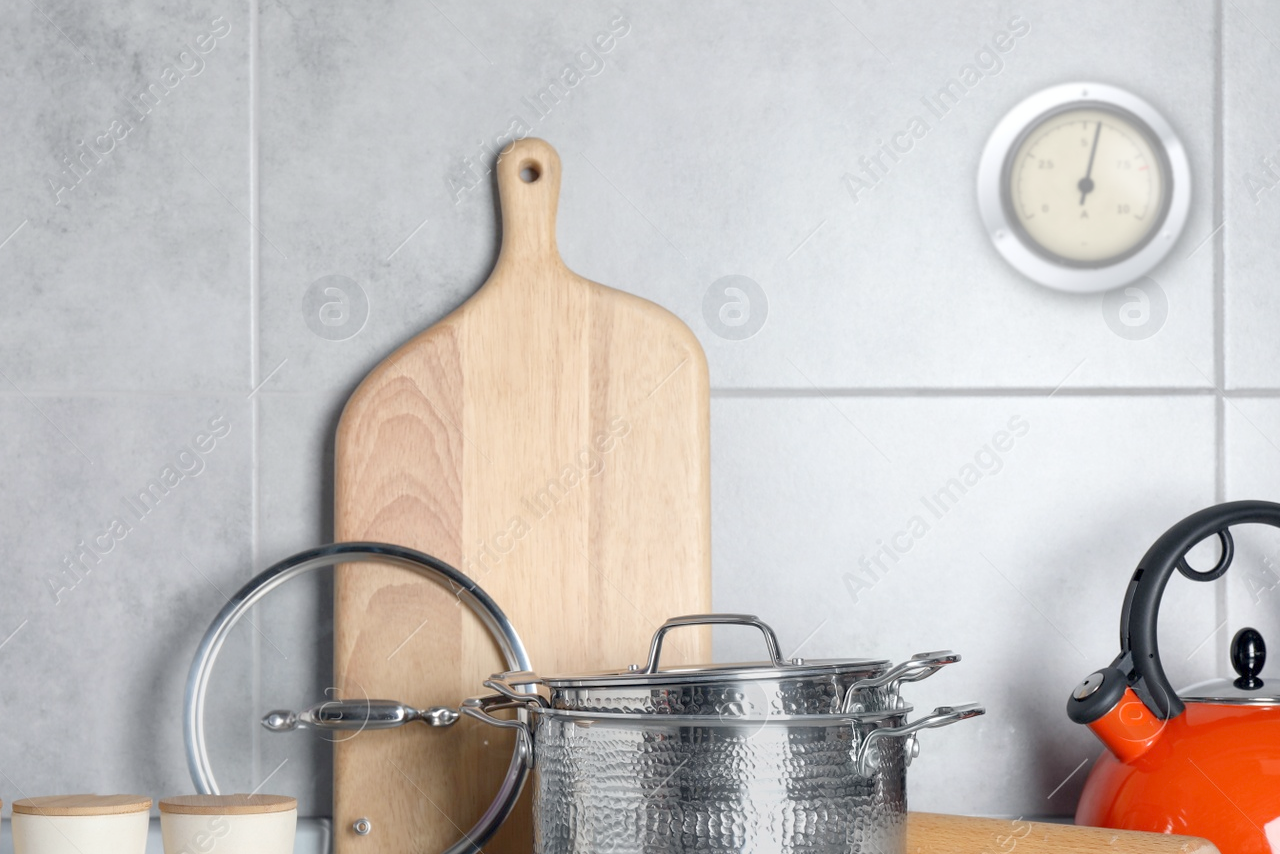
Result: 5.5 A
